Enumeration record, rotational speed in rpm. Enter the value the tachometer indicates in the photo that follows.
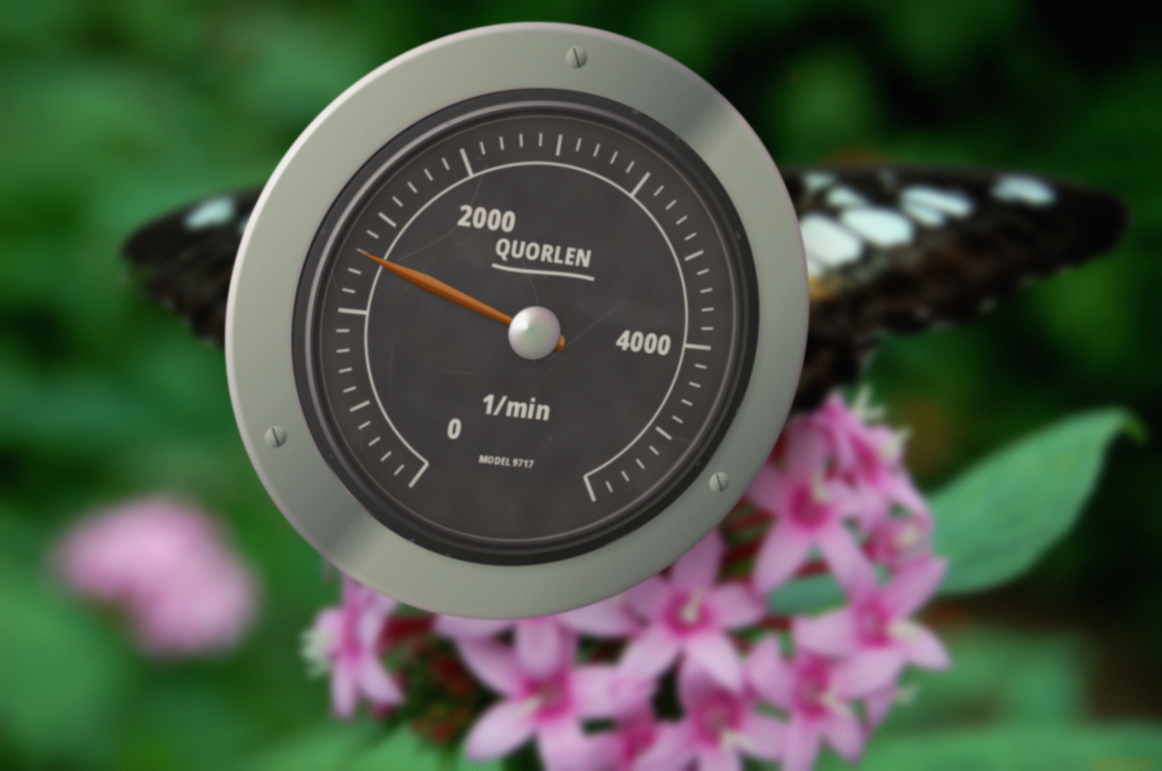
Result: 1300 rpm
